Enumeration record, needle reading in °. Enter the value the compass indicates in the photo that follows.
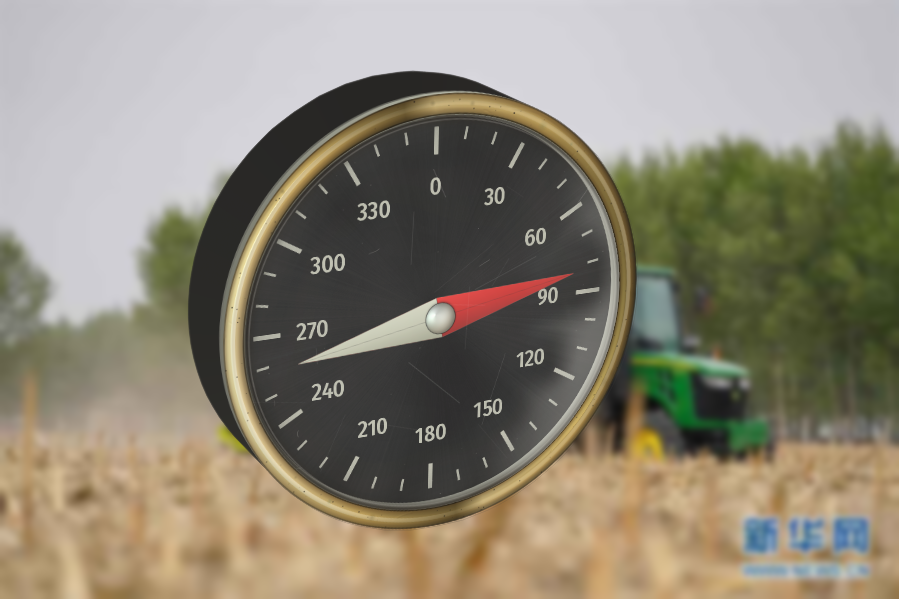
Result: 80 °
